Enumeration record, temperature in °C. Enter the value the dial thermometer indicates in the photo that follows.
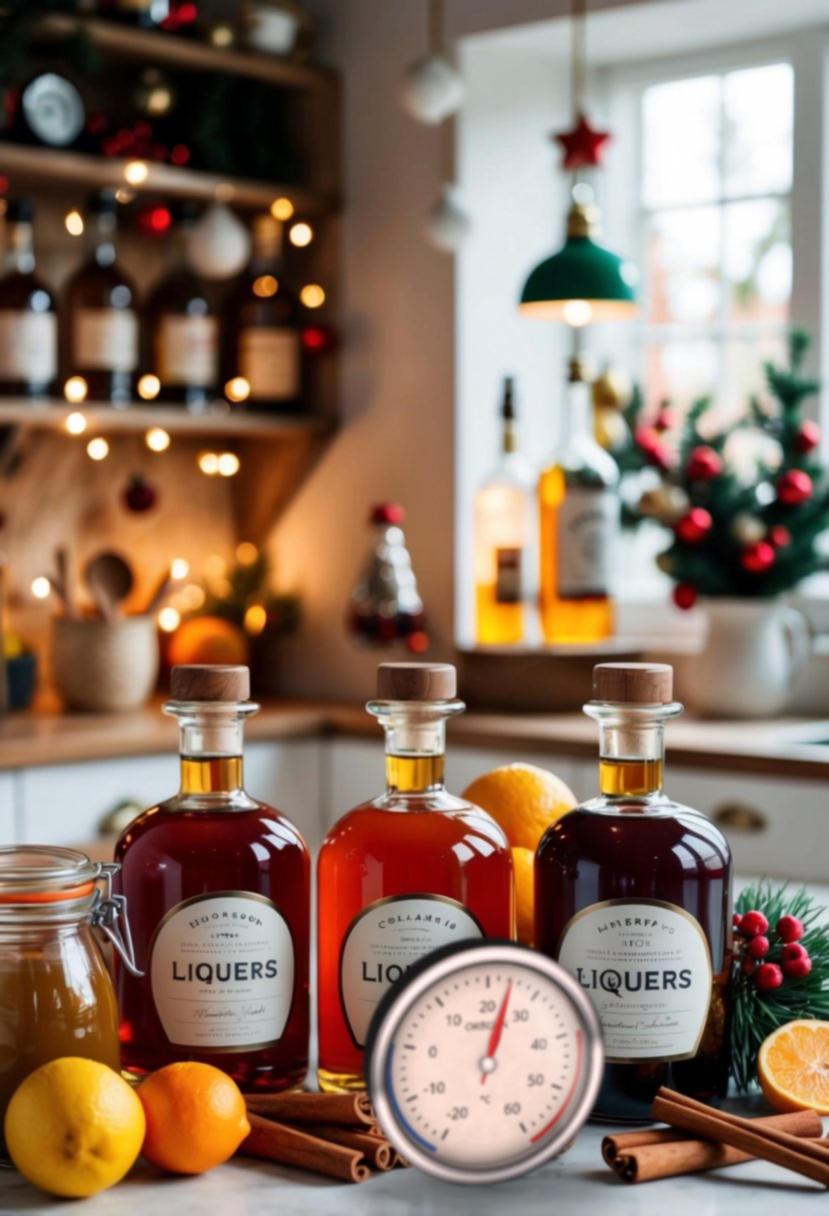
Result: 24 °C
